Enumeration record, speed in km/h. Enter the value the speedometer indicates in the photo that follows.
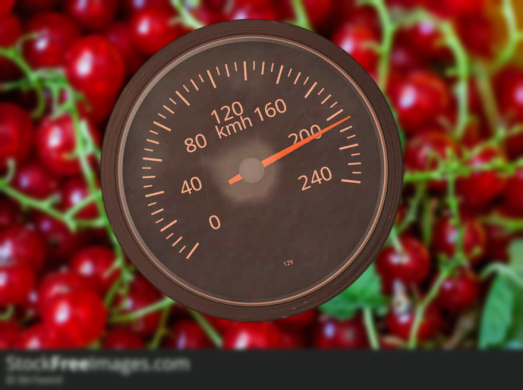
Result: 205 km/h
